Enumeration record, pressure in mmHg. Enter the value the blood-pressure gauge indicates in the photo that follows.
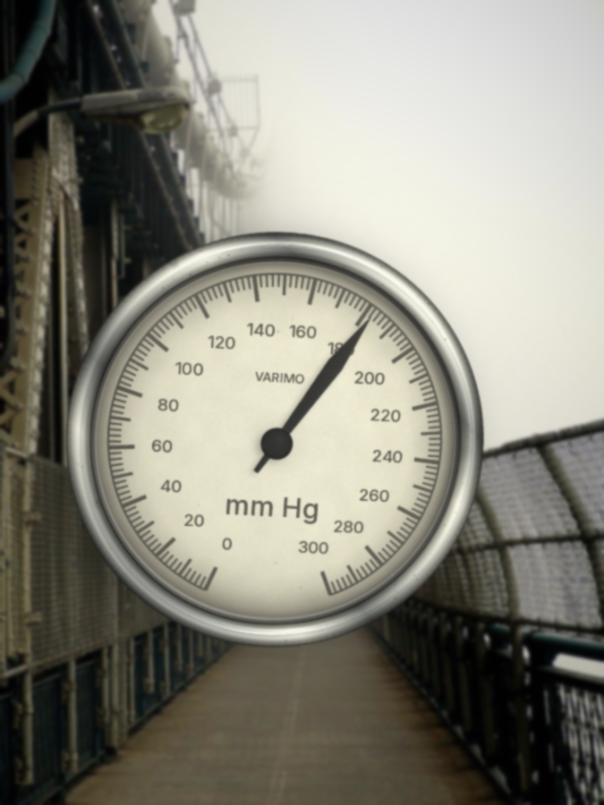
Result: 182 mmHg
